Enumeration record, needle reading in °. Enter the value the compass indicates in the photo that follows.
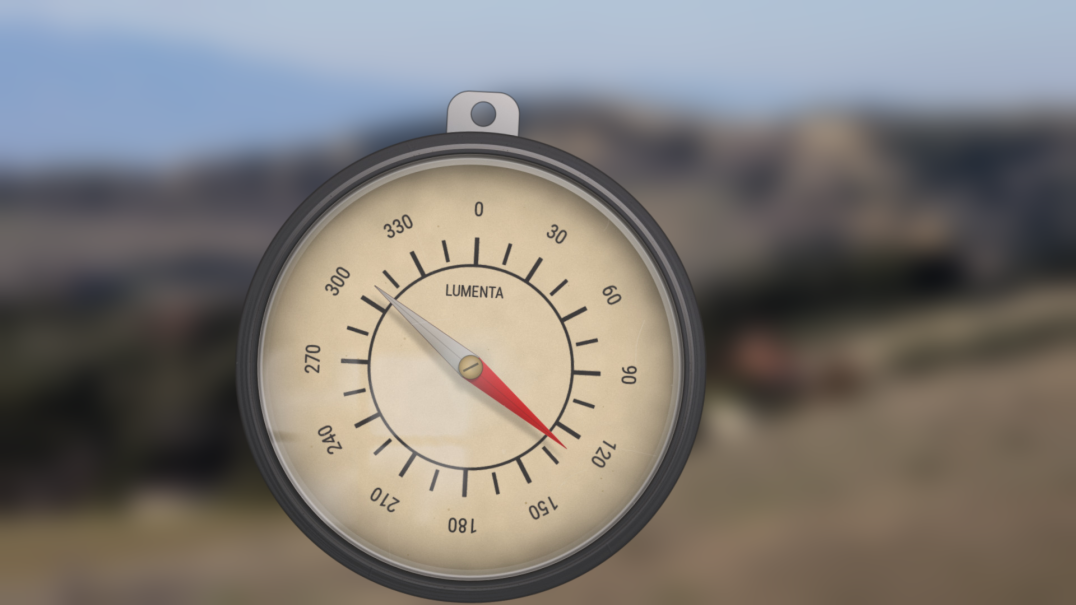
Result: 127.5 °
